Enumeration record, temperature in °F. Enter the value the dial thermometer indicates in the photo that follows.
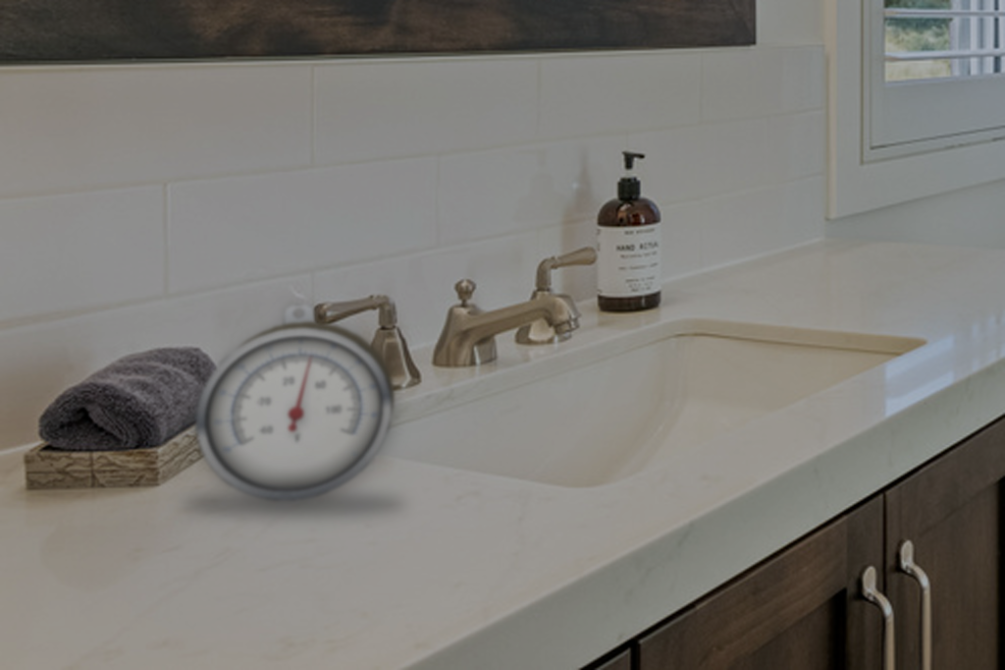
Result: 40 °F
